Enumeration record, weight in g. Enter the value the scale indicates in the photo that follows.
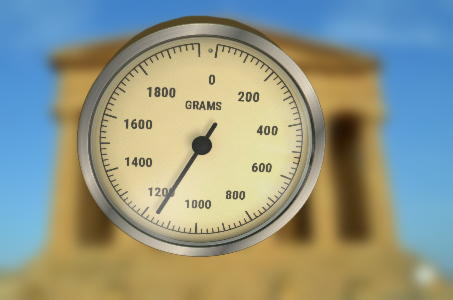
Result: 1160 g
